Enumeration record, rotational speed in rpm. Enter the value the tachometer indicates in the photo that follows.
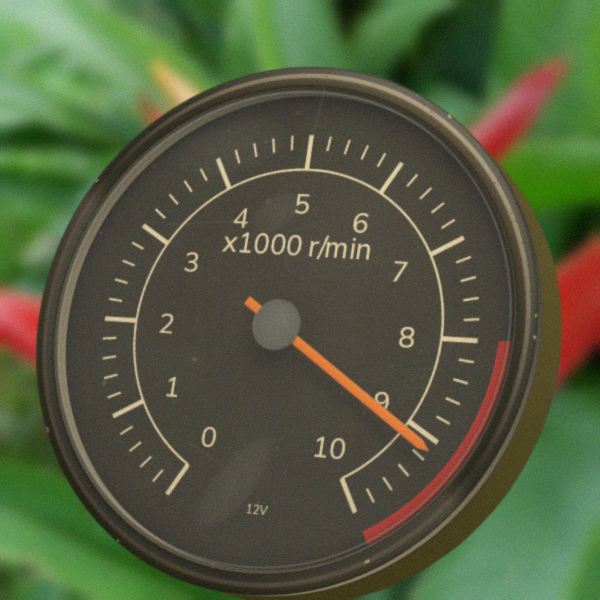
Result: 9100 rpm
